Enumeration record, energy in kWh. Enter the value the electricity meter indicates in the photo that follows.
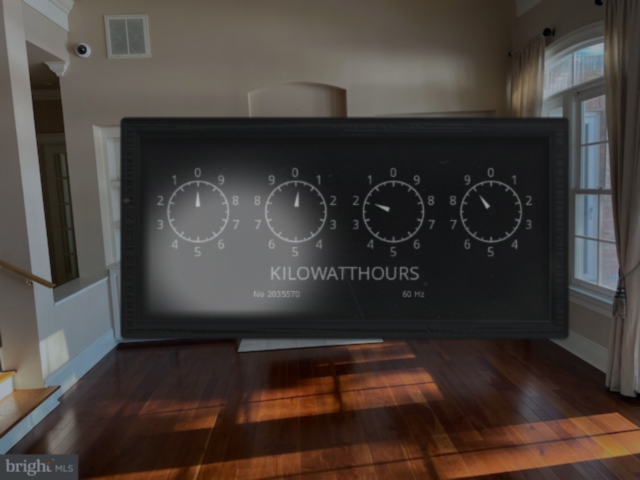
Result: 19 kWh
